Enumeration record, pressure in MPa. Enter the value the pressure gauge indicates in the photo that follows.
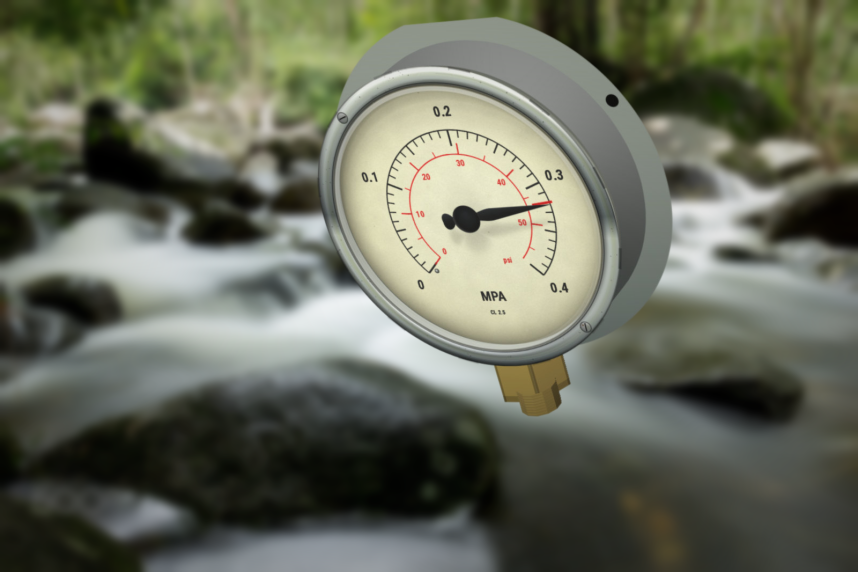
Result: 0.32 MPa
